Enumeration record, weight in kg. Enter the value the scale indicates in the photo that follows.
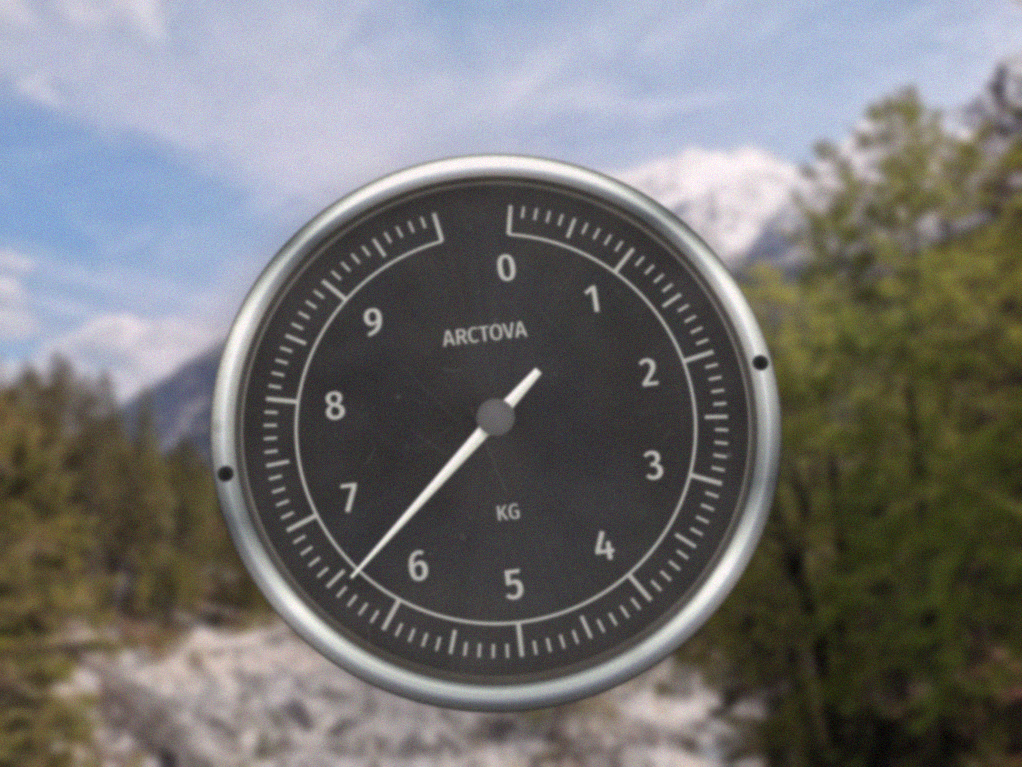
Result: 6.4 kg
